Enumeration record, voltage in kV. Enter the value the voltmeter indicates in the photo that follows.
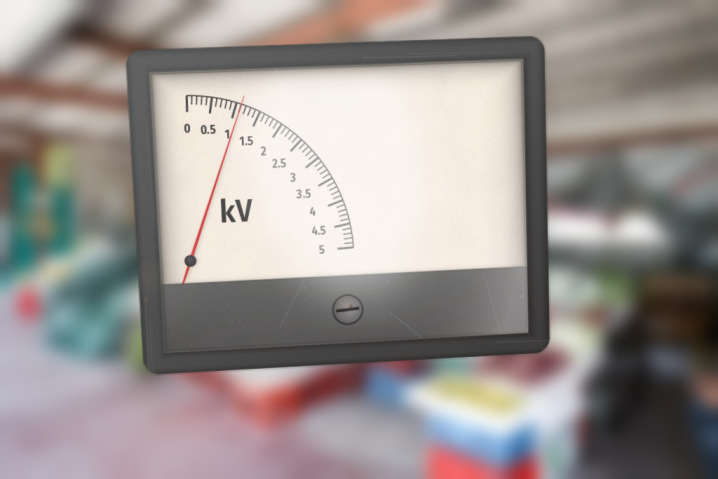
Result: 1.1 kV
